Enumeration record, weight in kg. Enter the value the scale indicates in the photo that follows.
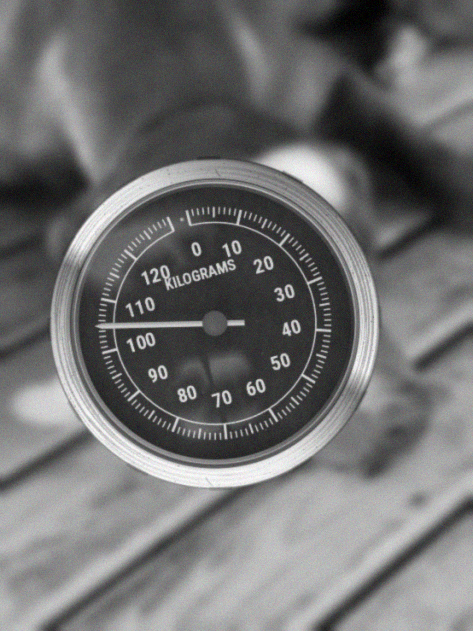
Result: 105 kg
